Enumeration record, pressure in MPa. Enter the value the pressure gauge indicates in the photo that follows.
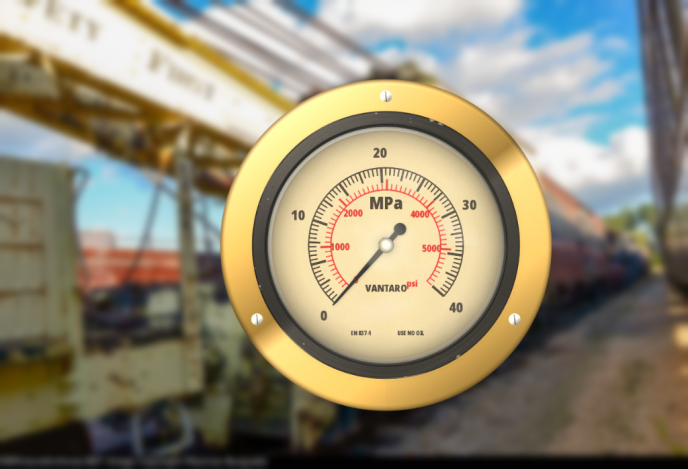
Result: 0 MPa
